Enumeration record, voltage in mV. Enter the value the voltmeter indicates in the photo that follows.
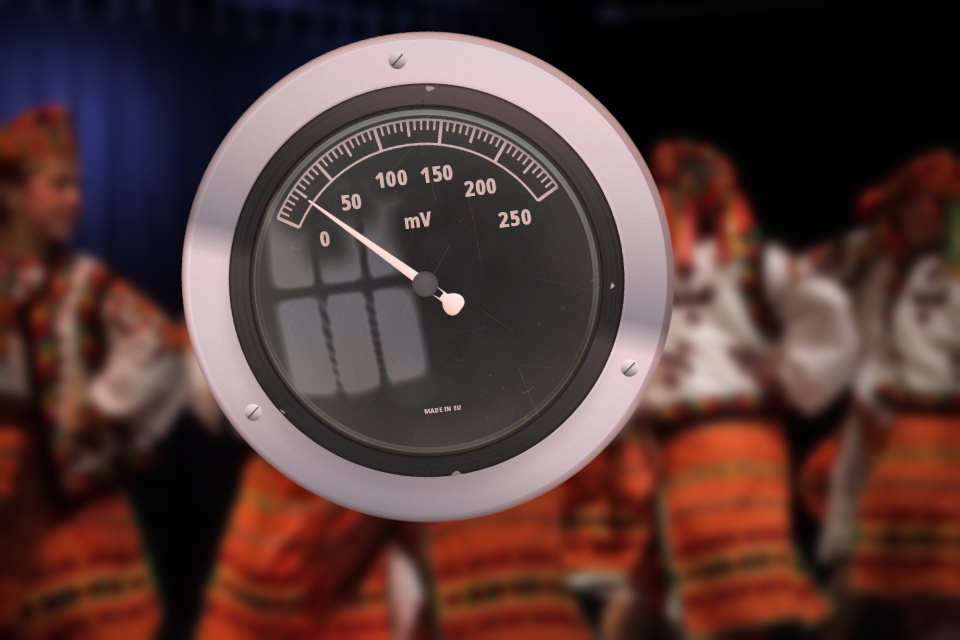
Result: 25 mV
